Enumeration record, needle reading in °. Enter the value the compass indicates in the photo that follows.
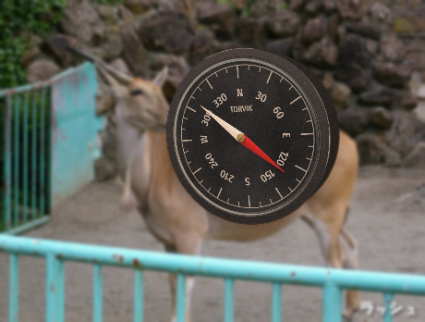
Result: 130 °
